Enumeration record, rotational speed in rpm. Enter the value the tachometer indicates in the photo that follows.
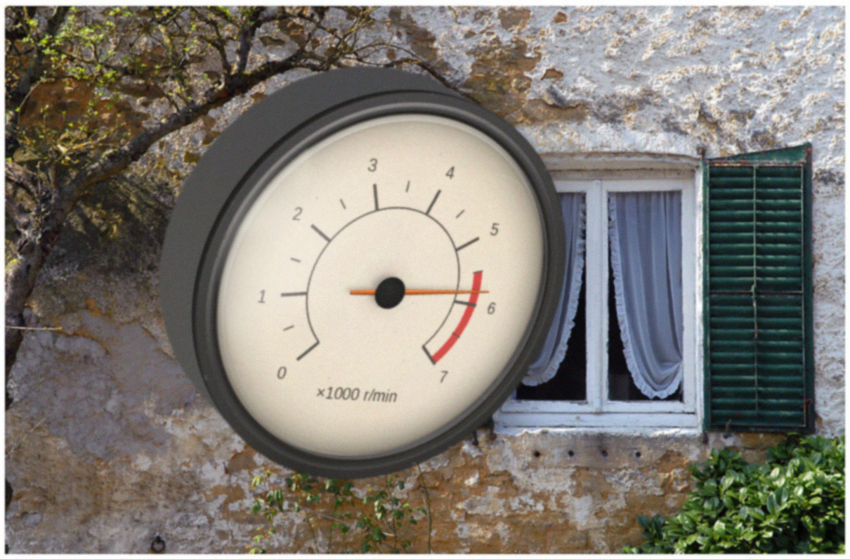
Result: 5750 rpm
